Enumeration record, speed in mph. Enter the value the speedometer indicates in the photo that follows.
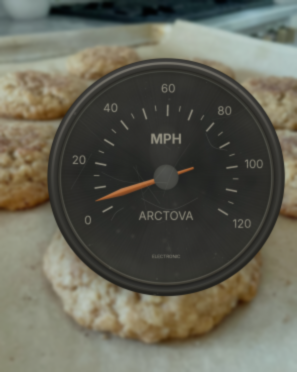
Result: 5 mph
